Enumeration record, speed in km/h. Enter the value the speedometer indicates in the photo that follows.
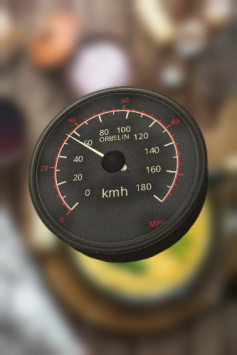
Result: 55 km/h
